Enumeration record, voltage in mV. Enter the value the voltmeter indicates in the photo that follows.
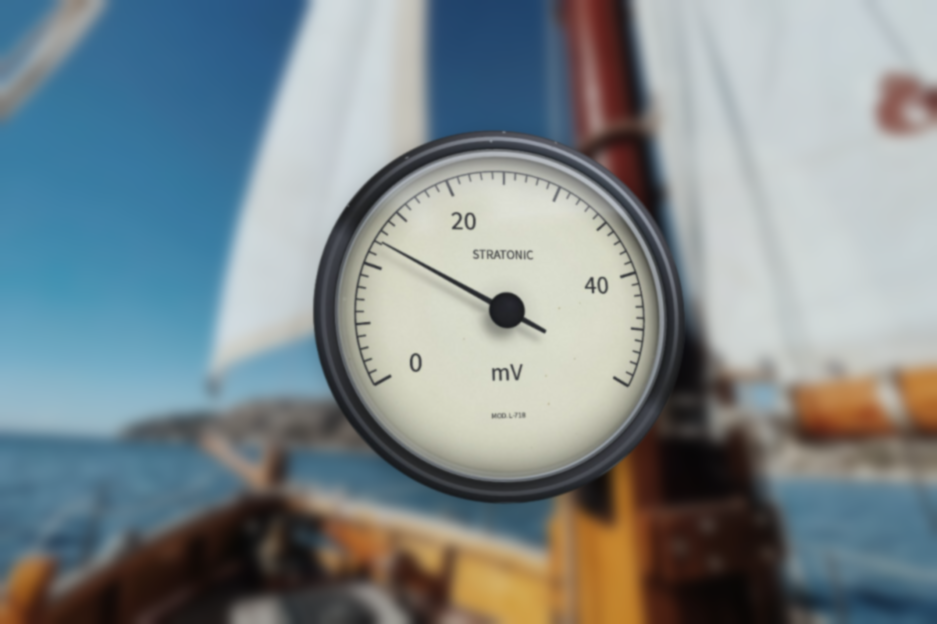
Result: 12 mV
